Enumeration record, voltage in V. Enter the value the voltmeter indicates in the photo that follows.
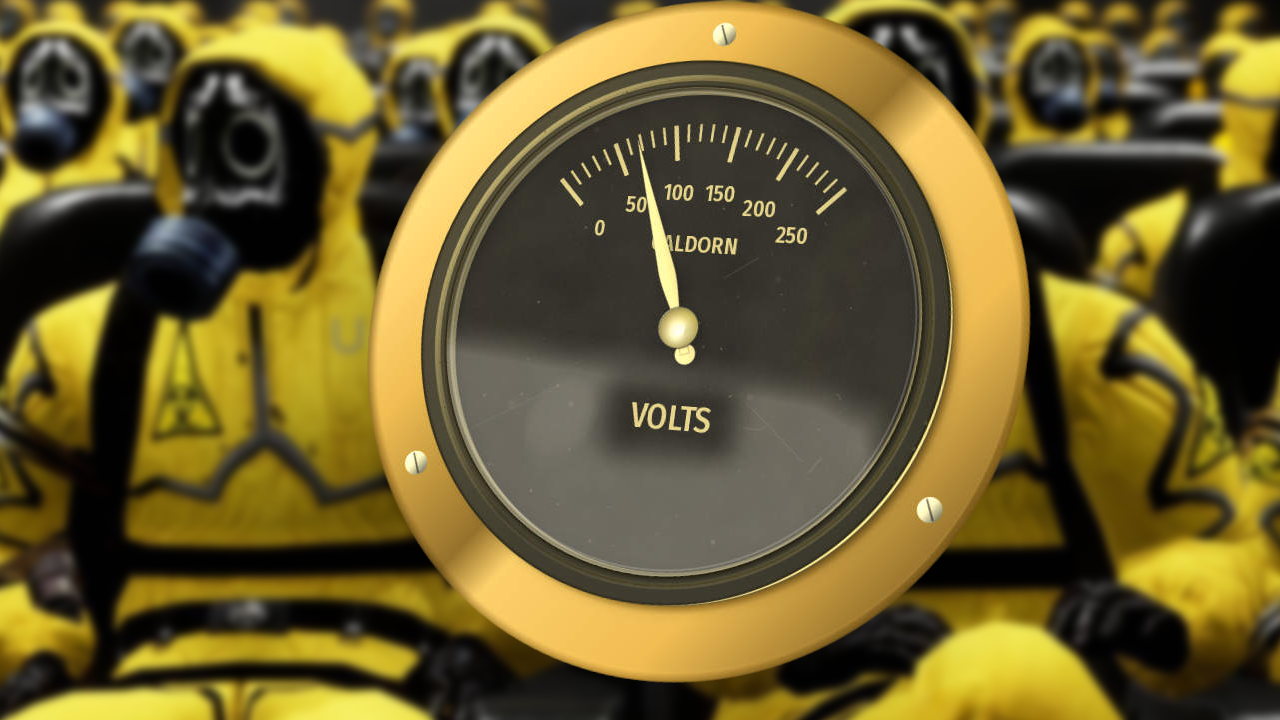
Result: 70 V
